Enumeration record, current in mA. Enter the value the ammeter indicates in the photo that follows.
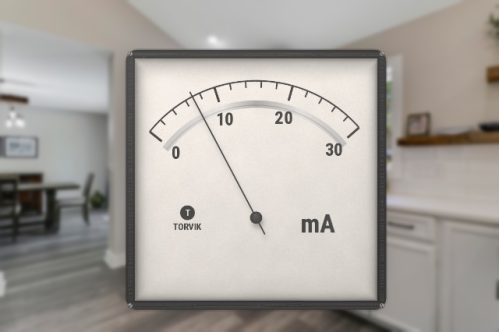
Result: 7 mA
